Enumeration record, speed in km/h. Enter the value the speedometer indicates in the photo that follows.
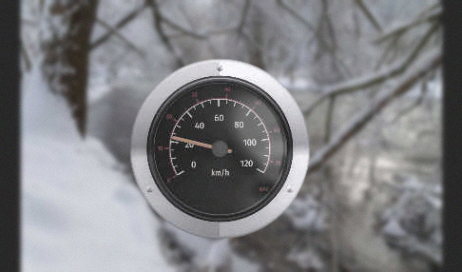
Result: 22.5 km/h
